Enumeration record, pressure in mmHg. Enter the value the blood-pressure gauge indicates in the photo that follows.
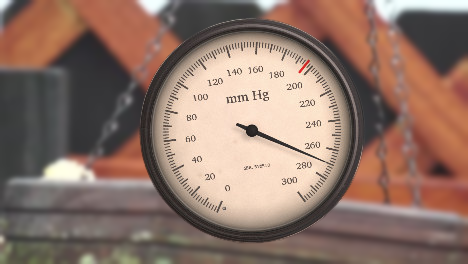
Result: 270 mmHg
